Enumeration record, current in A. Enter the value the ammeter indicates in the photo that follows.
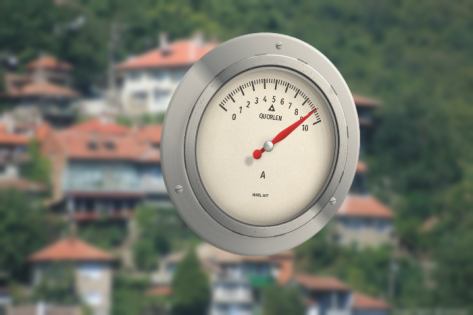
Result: 9 A
